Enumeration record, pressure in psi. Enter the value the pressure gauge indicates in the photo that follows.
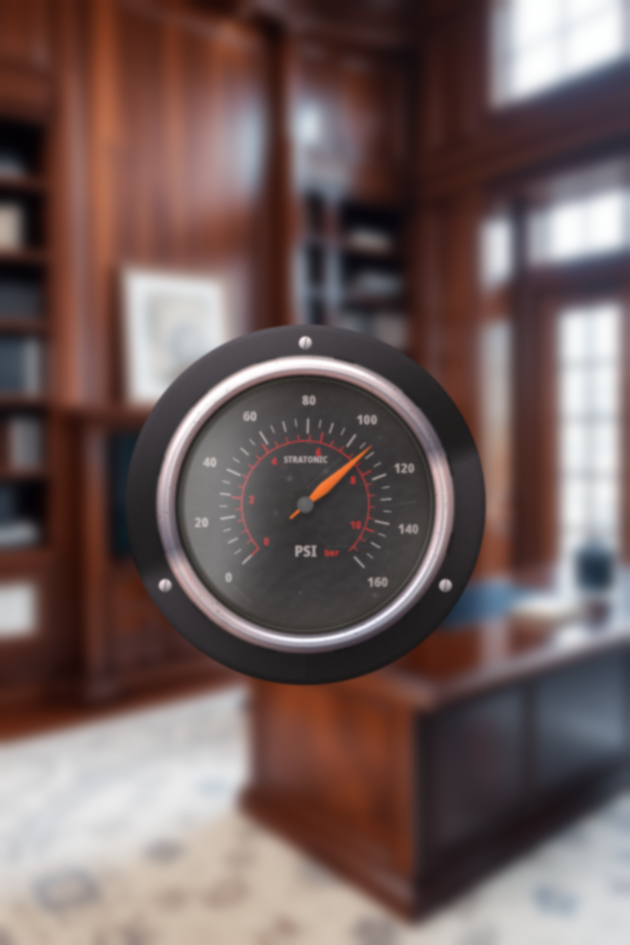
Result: 107.5 psi
